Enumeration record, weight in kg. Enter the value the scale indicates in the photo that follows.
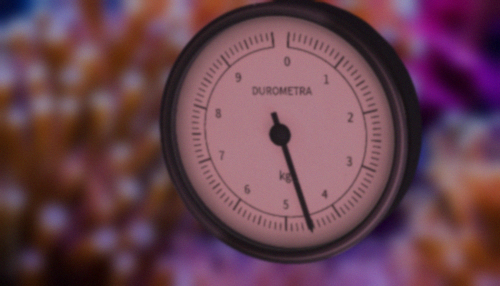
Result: 4.5 kg
